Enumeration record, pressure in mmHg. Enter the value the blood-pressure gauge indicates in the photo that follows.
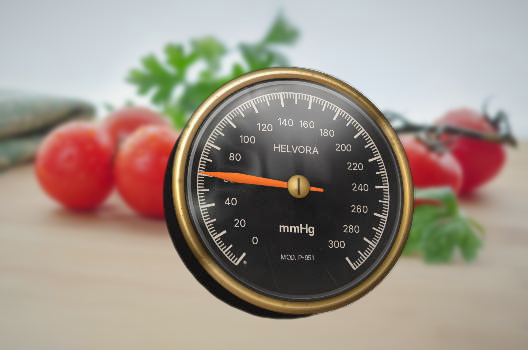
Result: 60 mmHg
